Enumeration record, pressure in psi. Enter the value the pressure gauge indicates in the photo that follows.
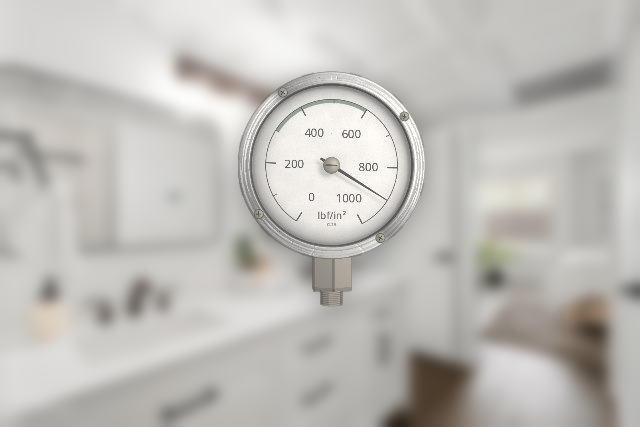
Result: 900 psi
